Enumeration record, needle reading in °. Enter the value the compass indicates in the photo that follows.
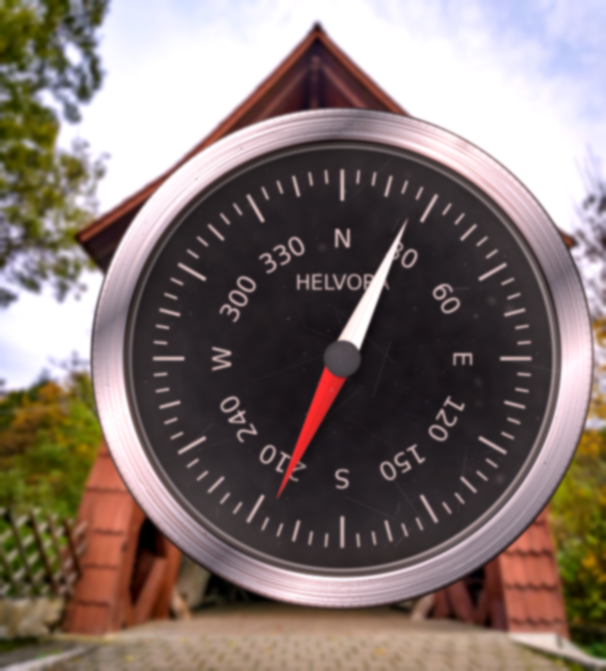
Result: 205 °
